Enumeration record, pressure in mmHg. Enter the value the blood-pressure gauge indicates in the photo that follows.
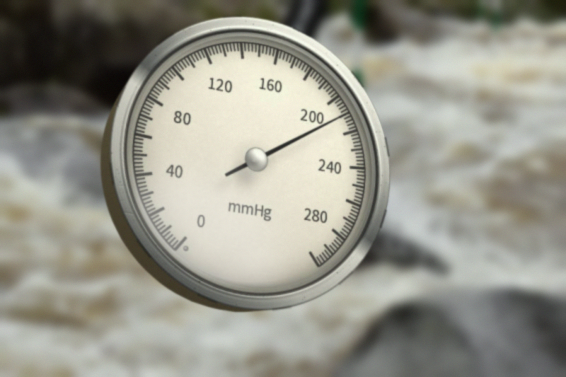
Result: 210 mmHg
